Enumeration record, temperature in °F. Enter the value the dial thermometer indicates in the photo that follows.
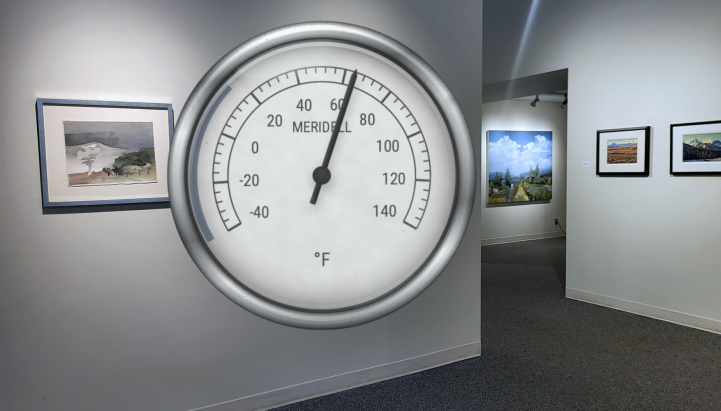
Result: 64 °F
